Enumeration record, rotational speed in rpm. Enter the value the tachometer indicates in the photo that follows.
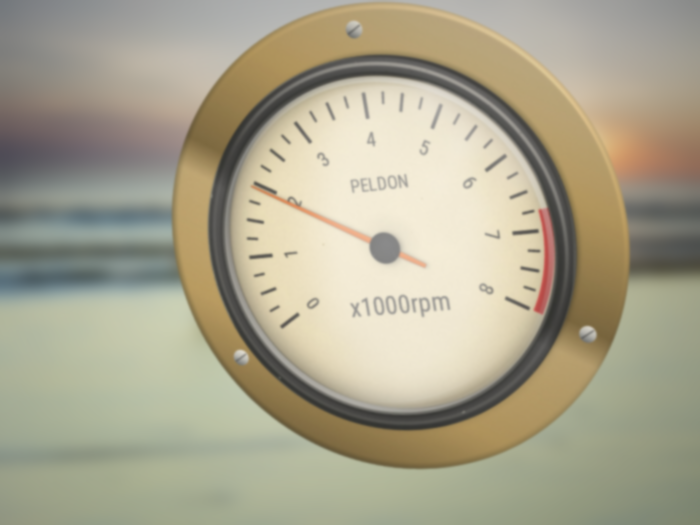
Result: 2000 rpm
